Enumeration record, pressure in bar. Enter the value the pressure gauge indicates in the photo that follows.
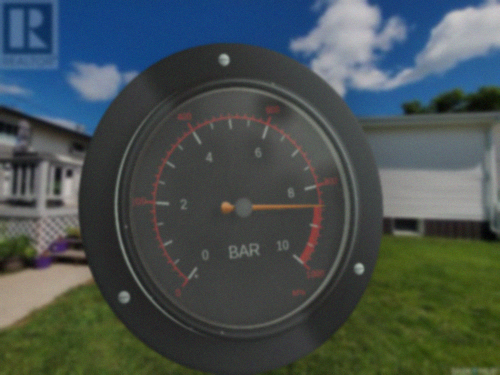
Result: 8.5 bar
